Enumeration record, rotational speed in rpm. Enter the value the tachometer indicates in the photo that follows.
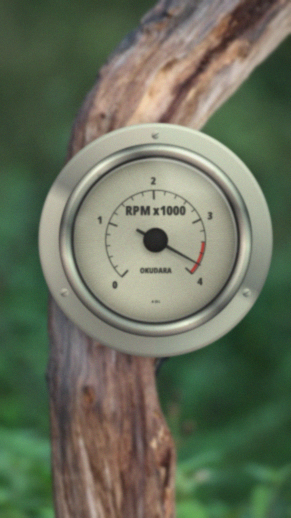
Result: 3800 rpm
